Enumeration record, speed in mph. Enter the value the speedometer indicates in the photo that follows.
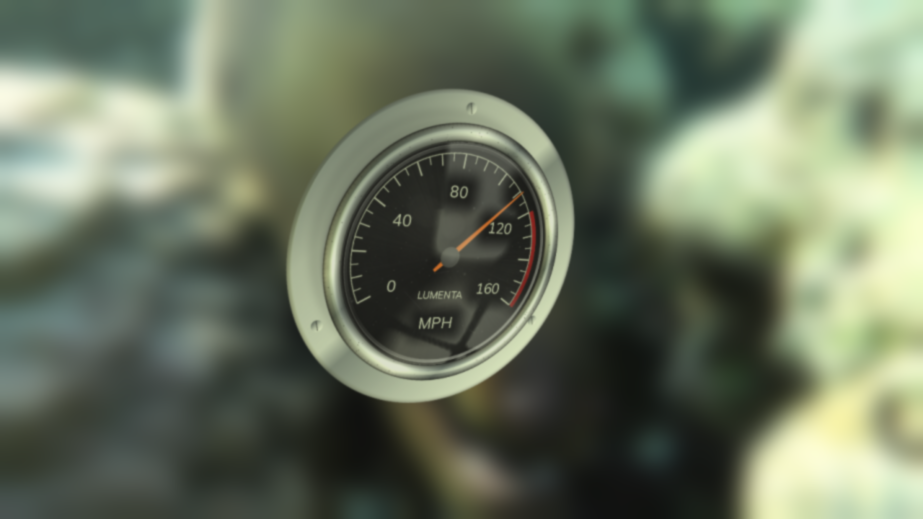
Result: 110 mph
